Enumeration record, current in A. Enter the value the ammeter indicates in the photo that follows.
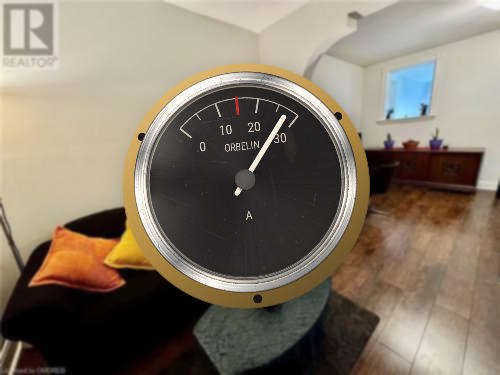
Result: 27.5 A
